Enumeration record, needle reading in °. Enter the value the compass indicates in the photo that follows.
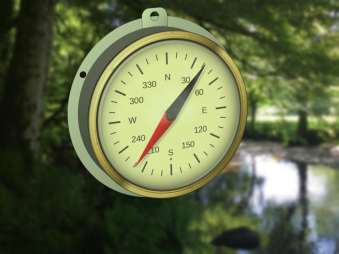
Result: 220 °
